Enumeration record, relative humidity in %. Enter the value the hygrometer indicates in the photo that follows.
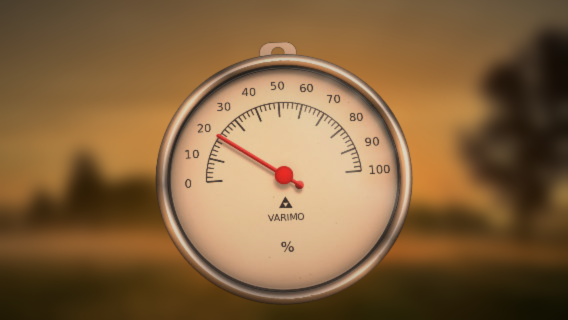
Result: 20 %
